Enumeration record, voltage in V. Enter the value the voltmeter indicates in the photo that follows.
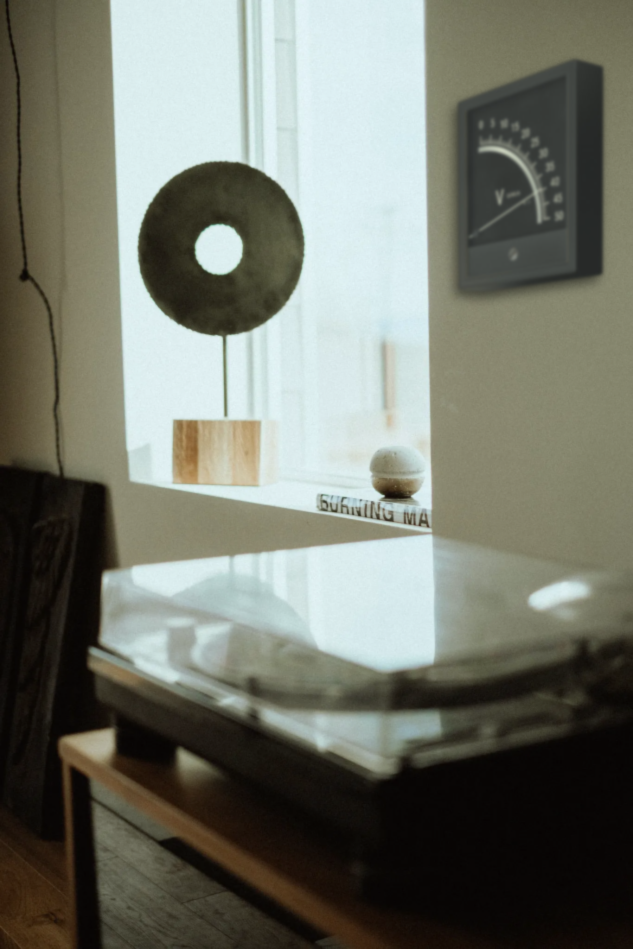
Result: 40 V
